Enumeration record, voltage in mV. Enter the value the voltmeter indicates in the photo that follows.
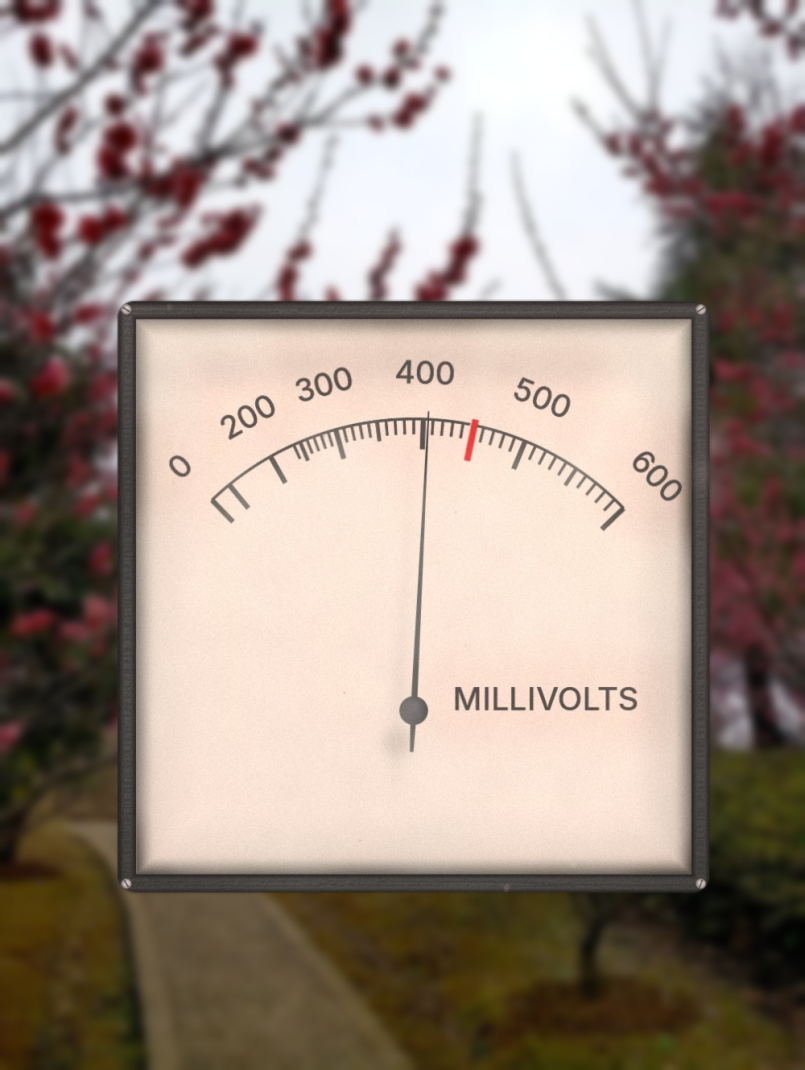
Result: 405 mV
